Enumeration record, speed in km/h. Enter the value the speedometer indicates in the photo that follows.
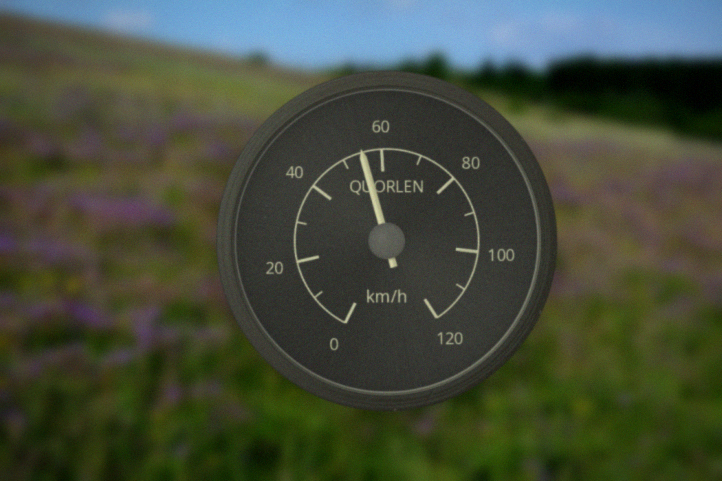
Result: 55 km/h
